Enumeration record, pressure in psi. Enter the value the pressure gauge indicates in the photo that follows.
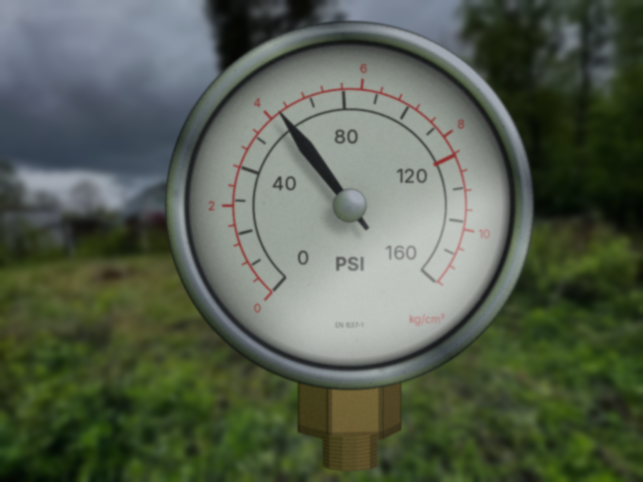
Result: 60 psi
